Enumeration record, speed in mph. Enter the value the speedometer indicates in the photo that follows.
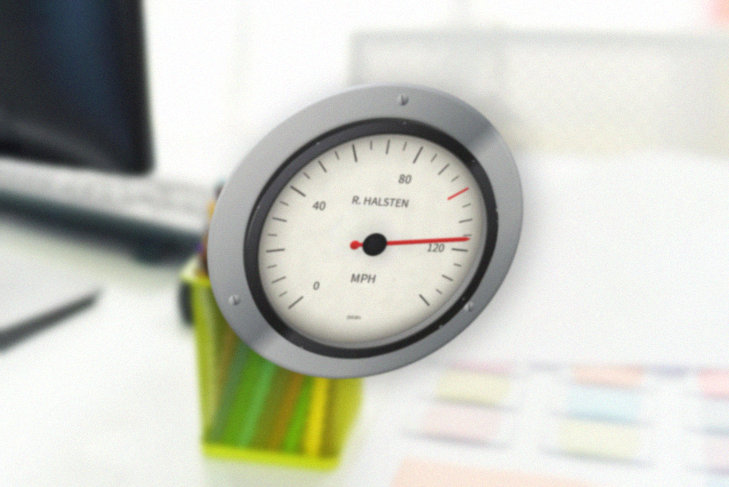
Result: 115 mph
